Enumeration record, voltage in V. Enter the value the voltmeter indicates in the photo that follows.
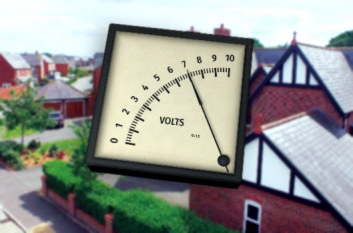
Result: 7 V
